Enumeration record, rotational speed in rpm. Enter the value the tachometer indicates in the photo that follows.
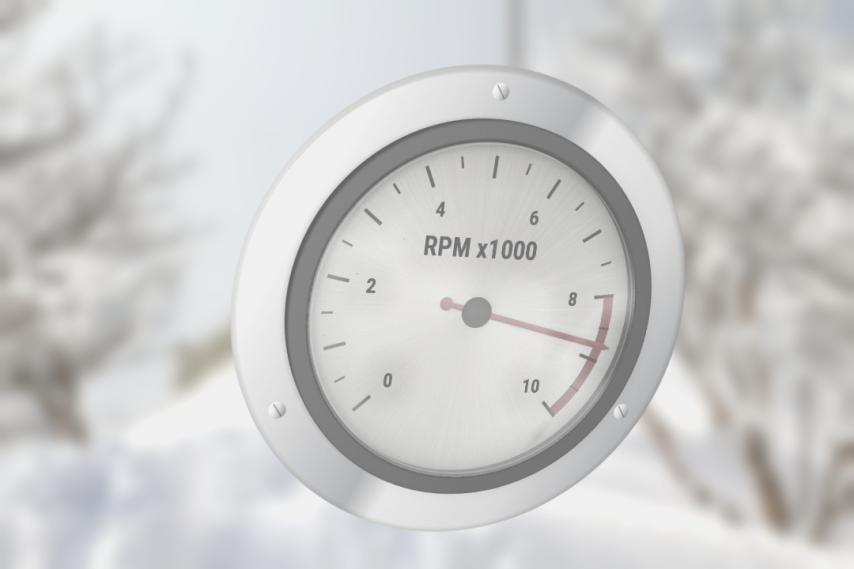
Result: 8750 rpm
